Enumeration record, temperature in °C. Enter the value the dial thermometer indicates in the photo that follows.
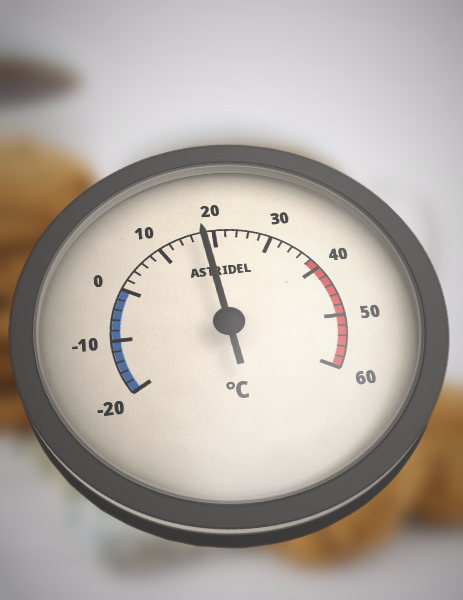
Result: 18 °C
